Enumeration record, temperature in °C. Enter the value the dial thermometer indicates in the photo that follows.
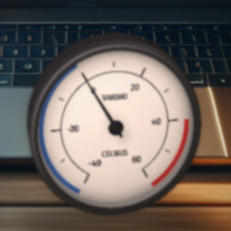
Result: 0 °C
